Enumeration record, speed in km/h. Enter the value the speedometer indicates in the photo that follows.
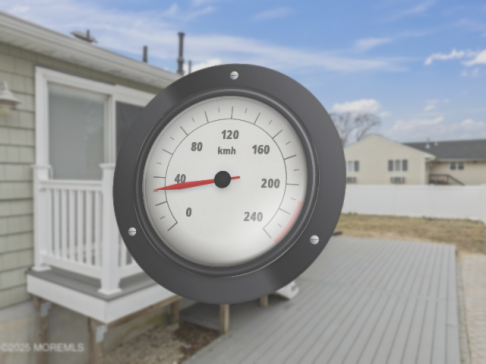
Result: 30 km/h
